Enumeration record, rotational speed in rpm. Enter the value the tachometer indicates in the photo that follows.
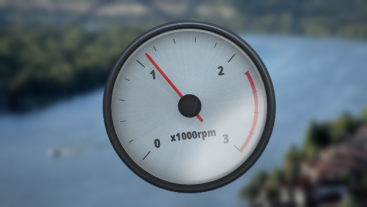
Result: 1100 rpm
